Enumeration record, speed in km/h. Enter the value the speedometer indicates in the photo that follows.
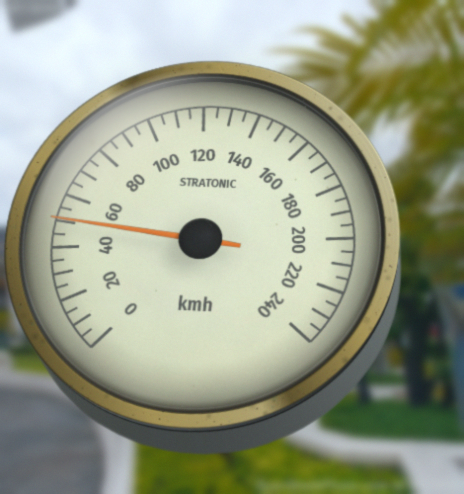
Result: 50 km/h
